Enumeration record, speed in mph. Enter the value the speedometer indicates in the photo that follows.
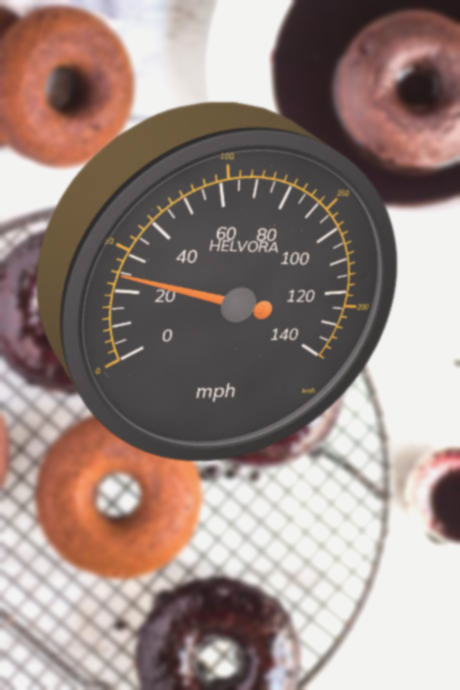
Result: 25 mph
